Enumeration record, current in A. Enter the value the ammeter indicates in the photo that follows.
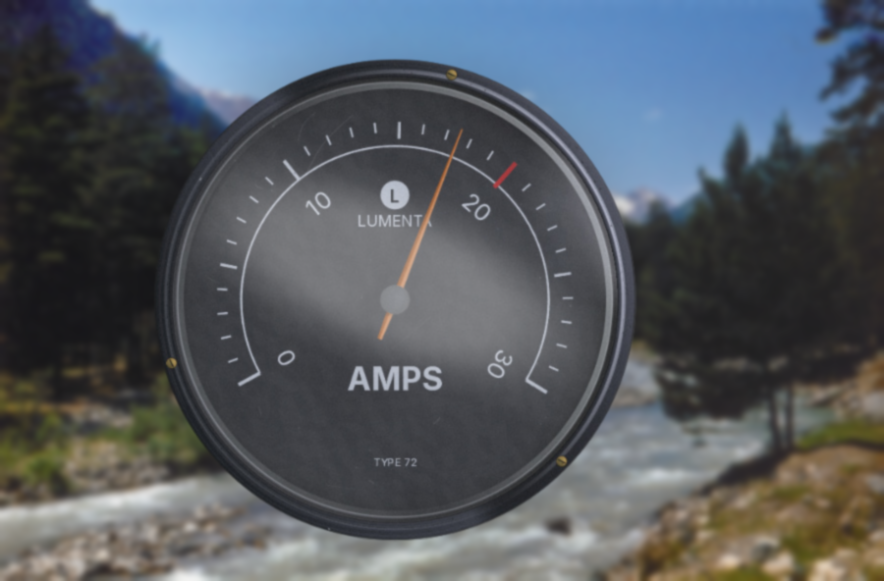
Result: 17.5 A
